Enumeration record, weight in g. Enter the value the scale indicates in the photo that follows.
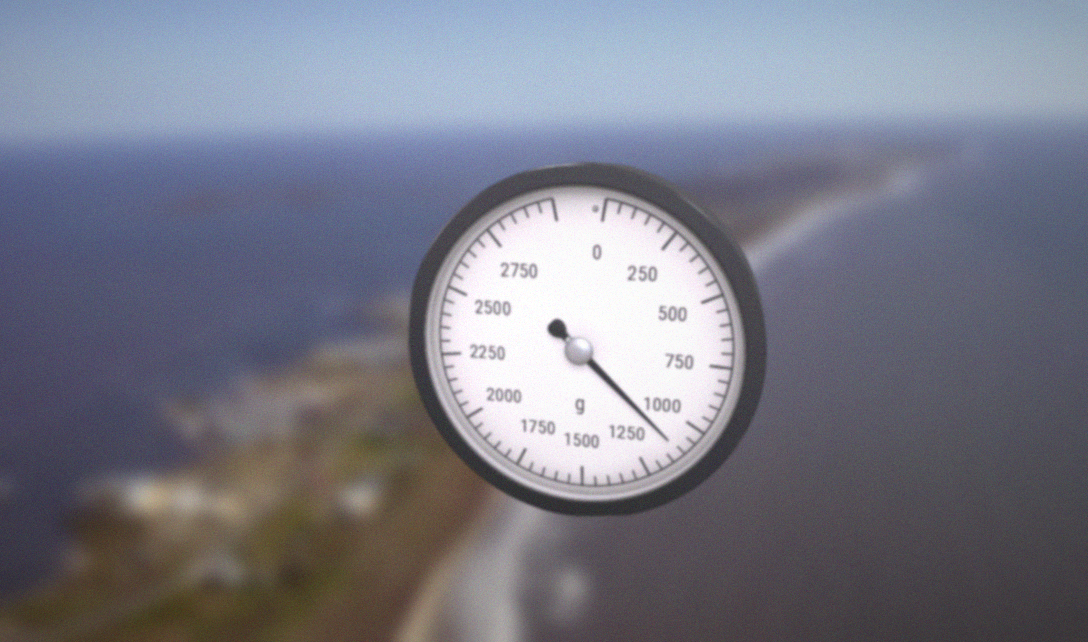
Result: 1100 g
